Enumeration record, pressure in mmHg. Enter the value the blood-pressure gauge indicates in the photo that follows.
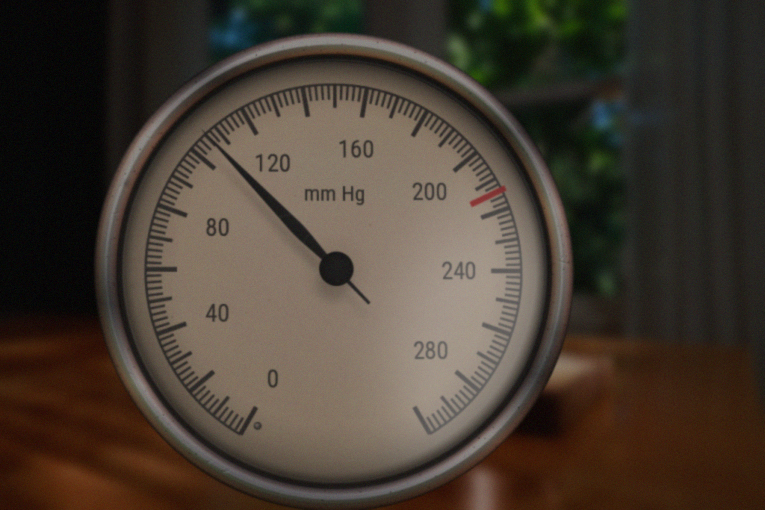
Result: 106 mmHg
